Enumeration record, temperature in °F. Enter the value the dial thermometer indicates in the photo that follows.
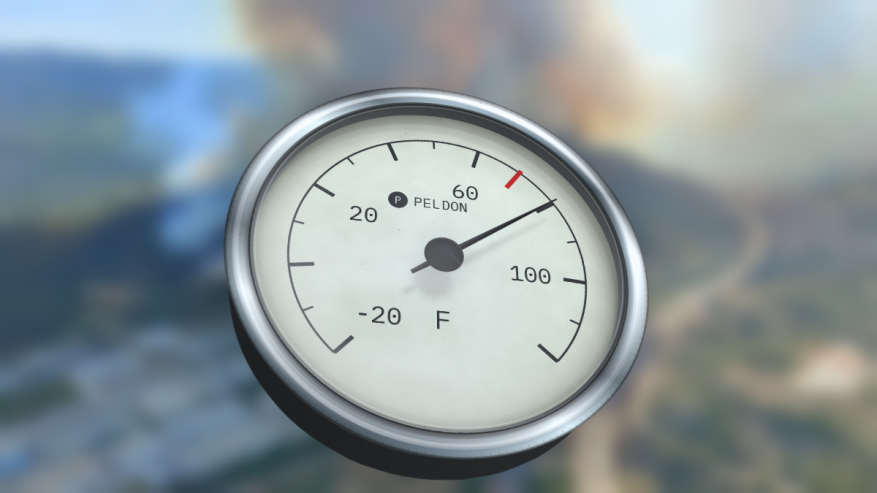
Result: 80 °F
